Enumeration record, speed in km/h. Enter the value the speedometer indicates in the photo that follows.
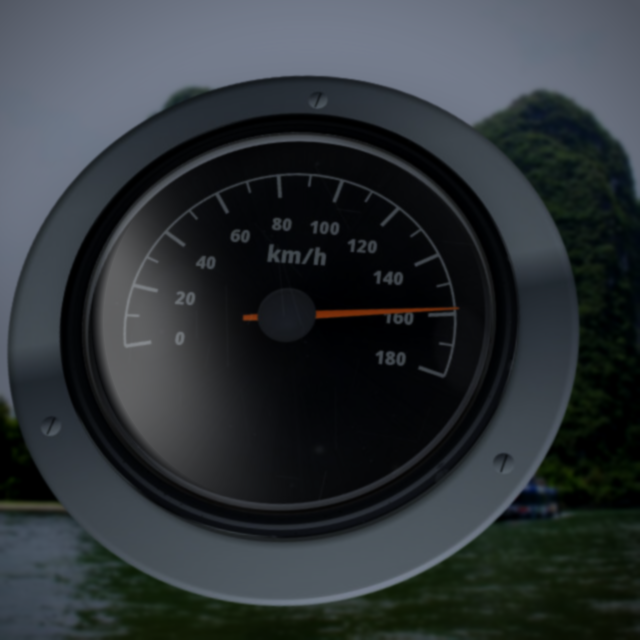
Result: 160 km/h
